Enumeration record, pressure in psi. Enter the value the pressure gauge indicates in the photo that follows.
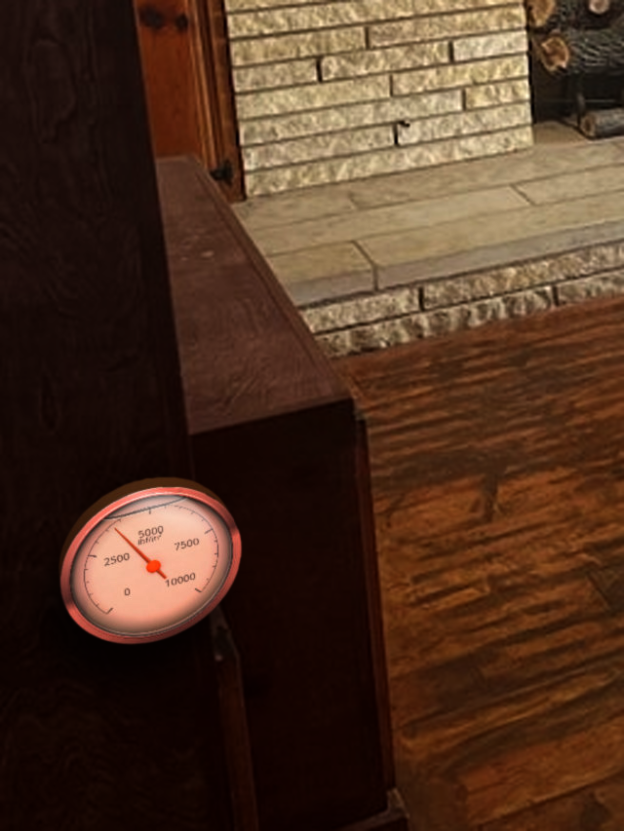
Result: 3750 psi
